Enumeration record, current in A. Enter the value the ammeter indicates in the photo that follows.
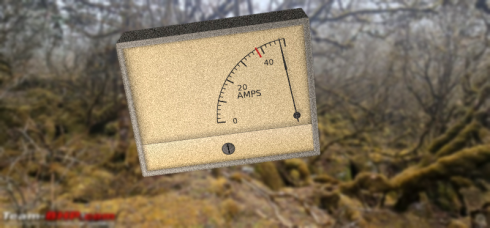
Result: 48 A
